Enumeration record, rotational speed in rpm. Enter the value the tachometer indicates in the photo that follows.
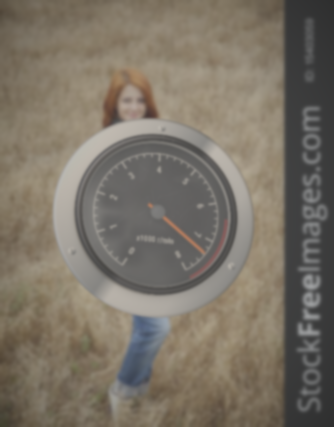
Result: 7400 rpm
